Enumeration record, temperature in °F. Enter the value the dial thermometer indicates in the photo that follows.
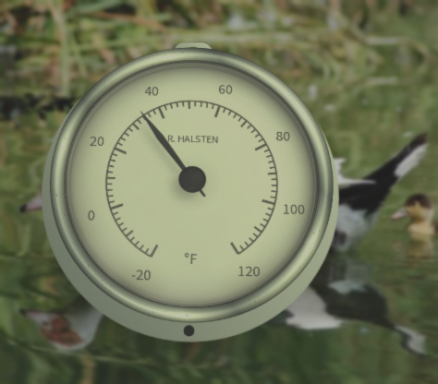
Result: 34 °F
